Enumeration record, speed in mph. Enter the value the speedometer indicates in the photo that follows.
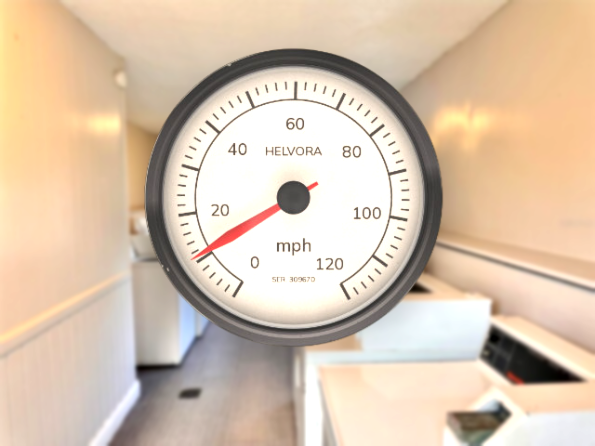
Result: 11 mph
